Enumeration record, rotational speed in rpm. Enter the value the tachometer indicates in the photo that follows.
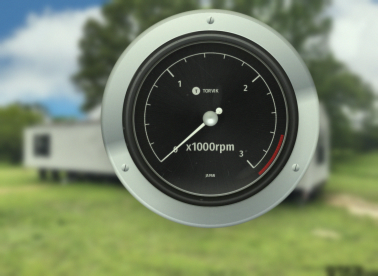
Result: 0 rpm
